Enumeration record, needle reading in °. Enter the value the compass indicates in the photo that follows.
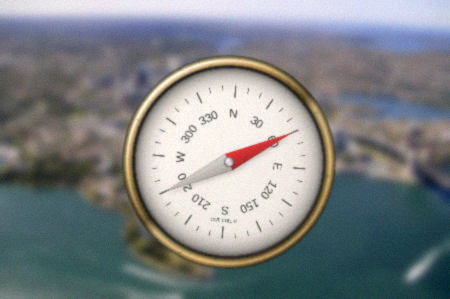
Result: 60 °
